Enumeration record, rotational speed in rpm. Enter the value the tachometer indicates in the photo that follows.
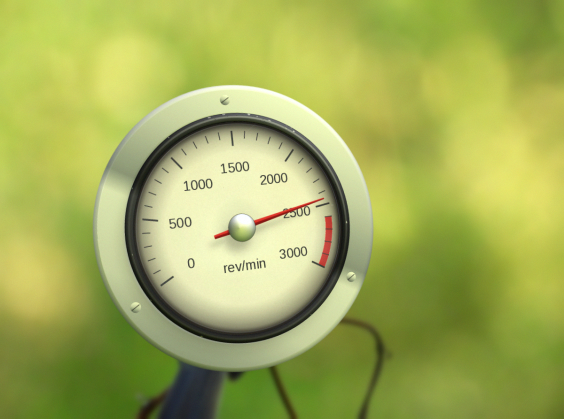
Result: 2450 rpm
